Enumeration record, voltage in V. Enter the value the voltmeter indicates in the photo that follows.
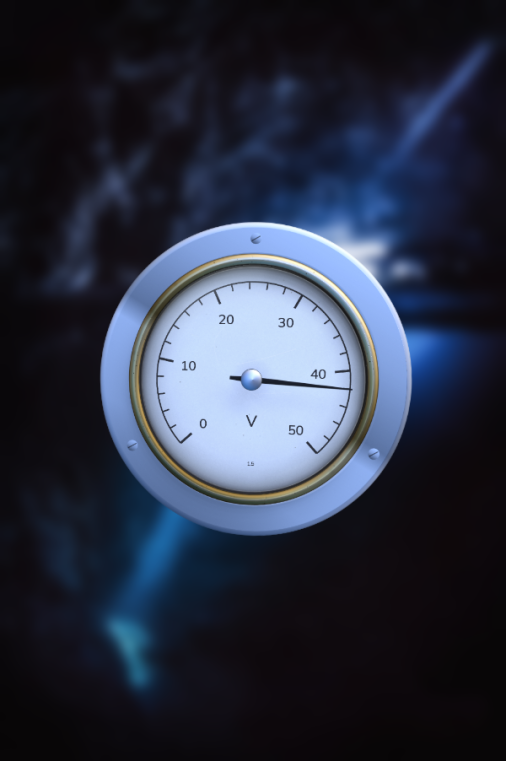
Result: 42 V
